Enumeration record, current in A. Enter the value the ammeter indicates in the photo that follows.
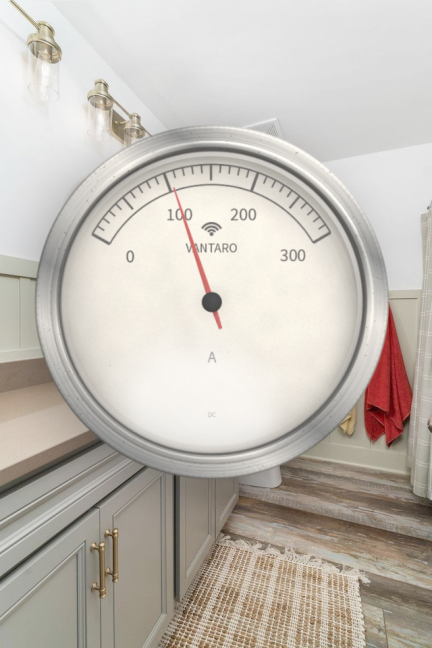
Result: 105 A
